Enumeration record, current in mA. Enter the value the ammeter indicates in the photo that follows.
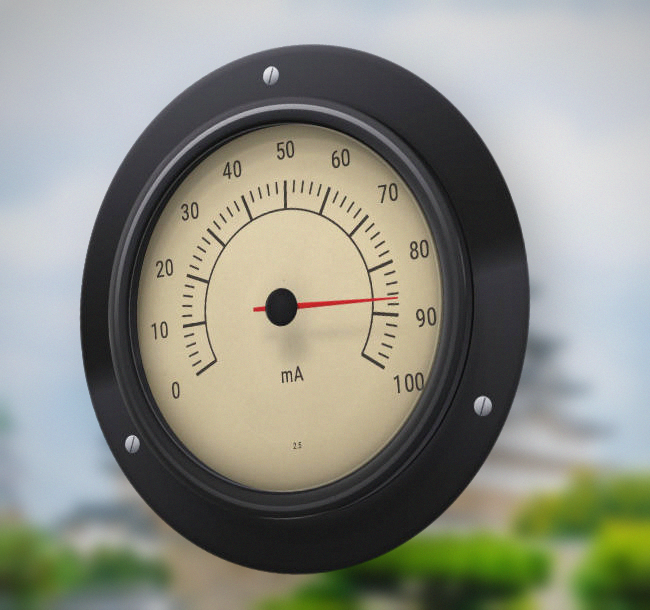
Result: 87 mA
